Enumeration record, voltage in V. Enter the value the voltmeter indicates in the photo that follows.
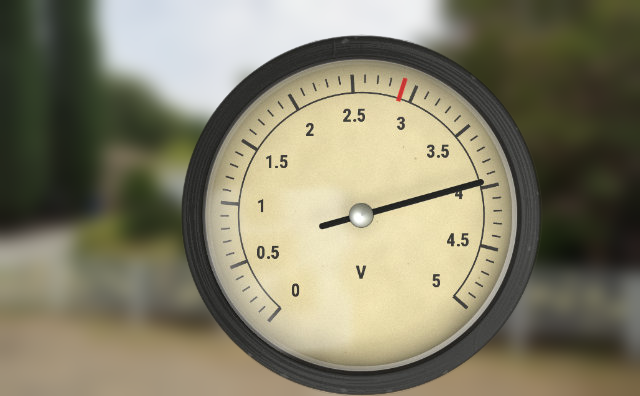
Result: 3.95 V
